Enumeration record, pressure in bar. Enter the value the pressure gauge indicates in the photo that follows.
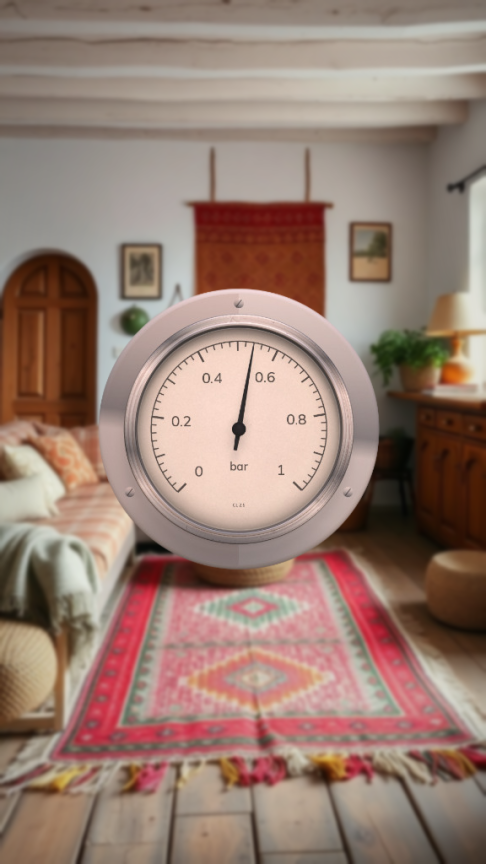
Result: 0.54 bar
